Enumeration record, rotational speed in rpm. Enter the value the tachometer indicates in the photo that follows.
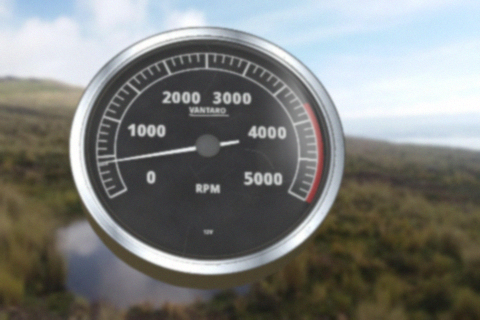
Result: 400 rpm
